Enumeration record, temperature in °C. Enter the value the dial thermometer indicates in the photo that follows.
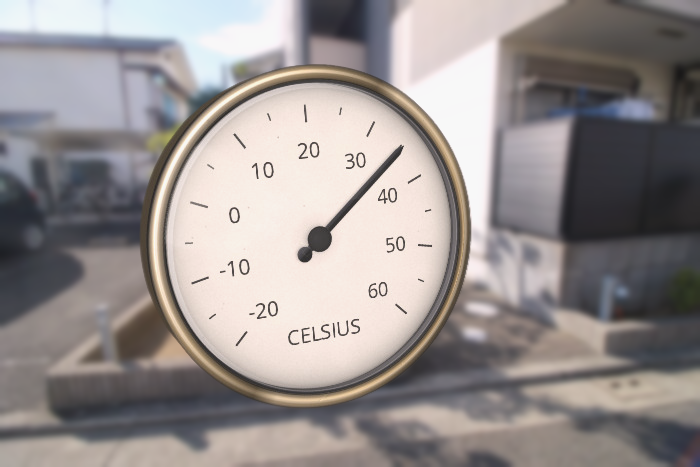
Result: 35 °C
